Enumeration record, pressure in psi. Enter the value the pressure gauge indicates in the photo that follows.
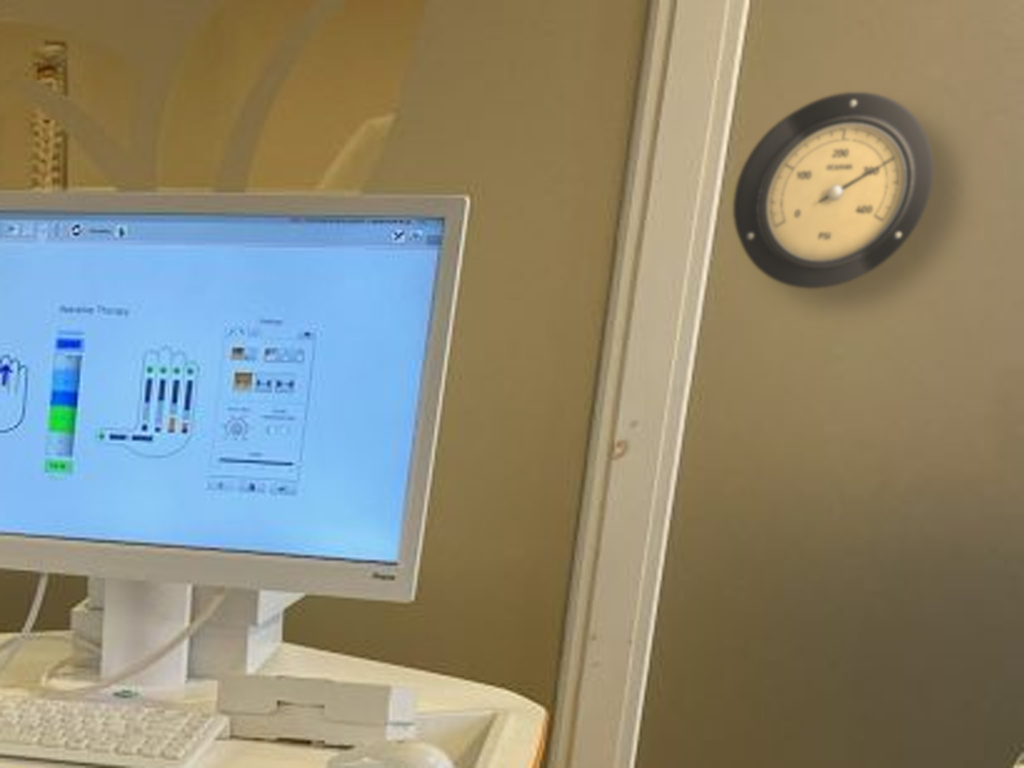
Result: 300 psi
